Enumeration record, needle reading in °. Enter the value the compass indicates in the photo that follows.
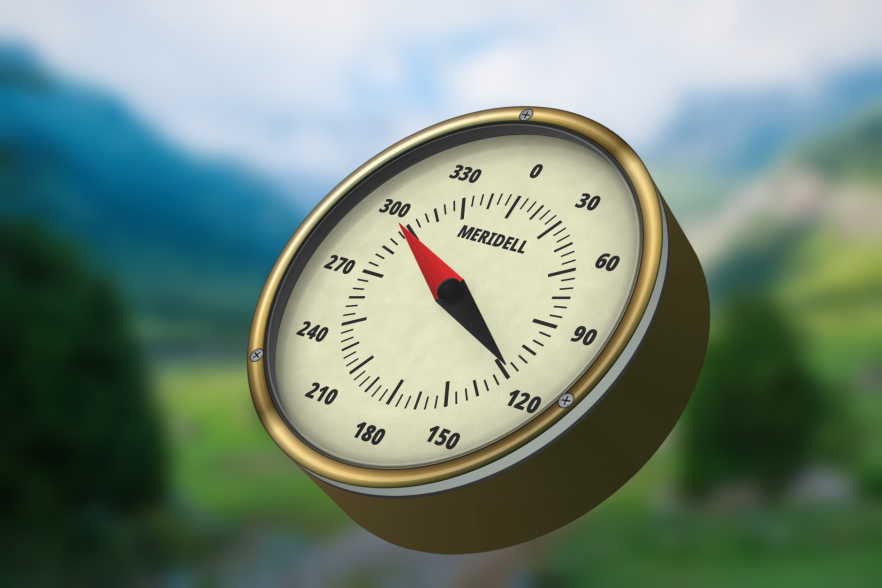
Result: 297.5 °
